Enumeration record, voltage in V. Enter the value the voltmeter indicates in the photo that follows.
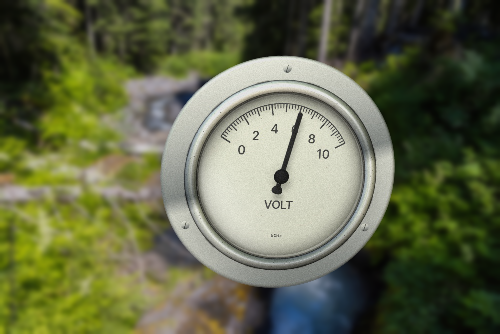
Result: 6 V
